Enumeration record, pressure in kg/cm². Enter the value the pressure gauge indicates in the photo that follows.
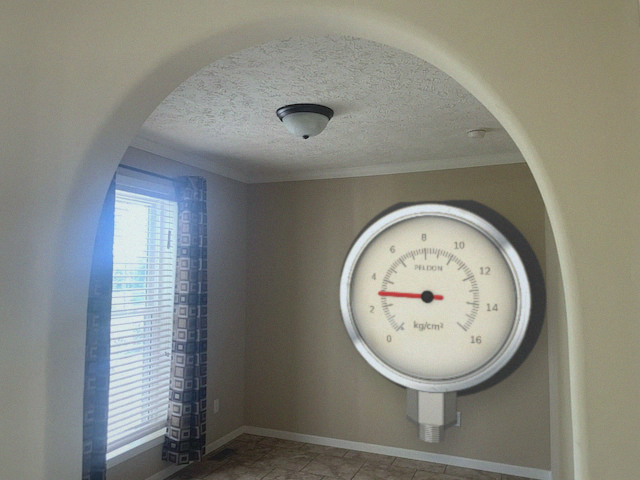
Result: 3 kg/cm²
